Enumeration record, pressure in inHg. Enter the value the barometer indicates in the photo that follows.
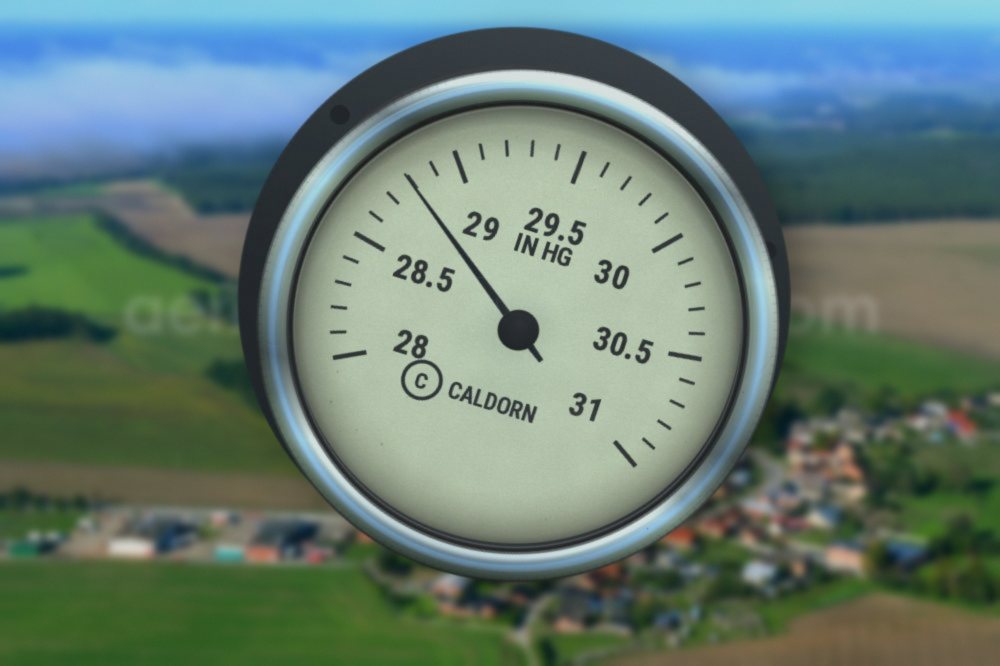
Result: 28.8 inHg
